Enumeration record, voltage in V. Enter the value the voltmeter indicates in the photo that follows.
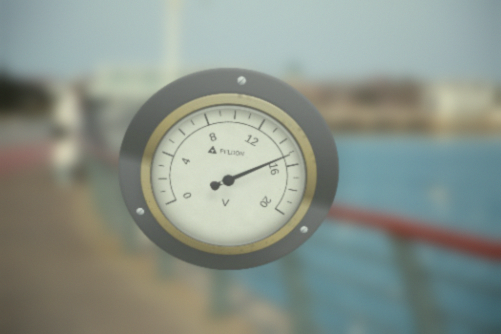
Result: 15 V
